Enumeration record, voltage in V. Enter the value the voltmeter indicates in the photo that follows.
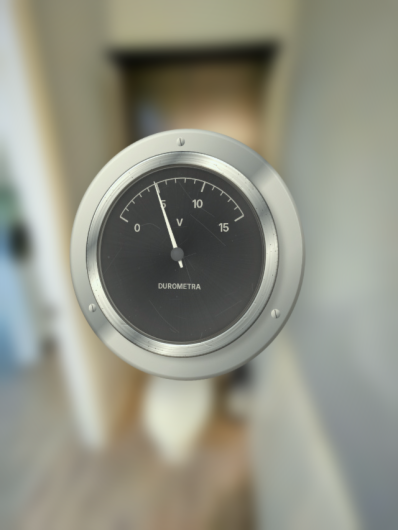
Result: 5 V
